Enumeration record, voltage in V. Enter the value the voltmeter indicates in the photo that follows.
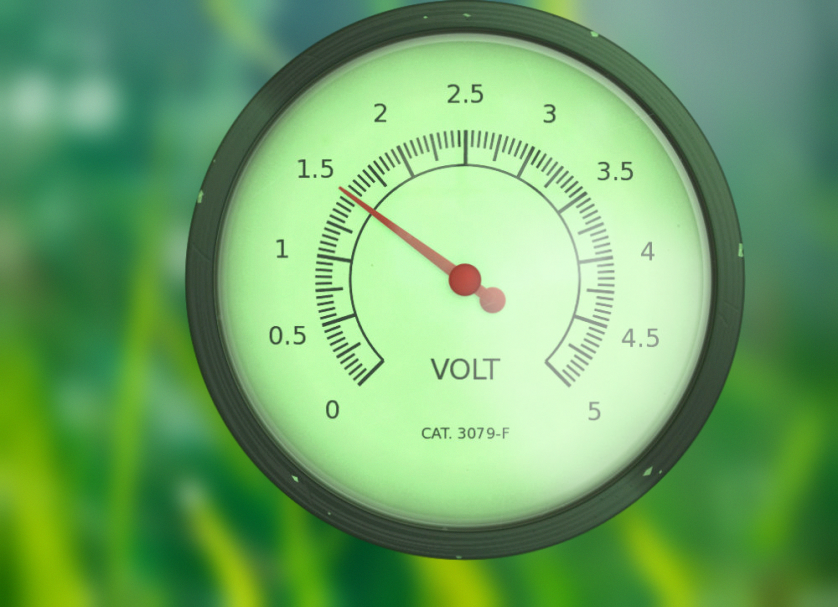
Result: 1.5 V
